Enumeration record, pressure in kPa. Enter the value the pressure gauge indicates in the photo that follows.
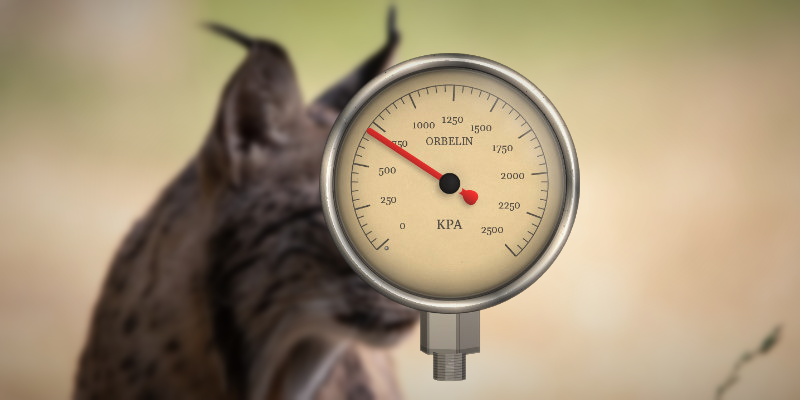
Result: 700 kPa
